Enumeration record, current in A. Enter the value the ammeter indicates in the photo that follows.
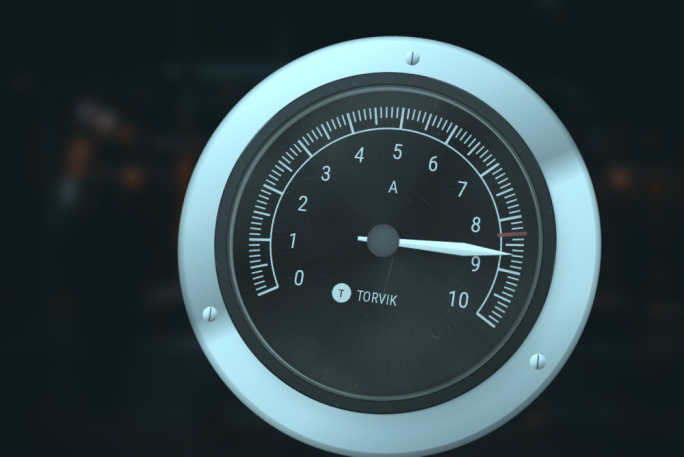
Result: 8.7 A
